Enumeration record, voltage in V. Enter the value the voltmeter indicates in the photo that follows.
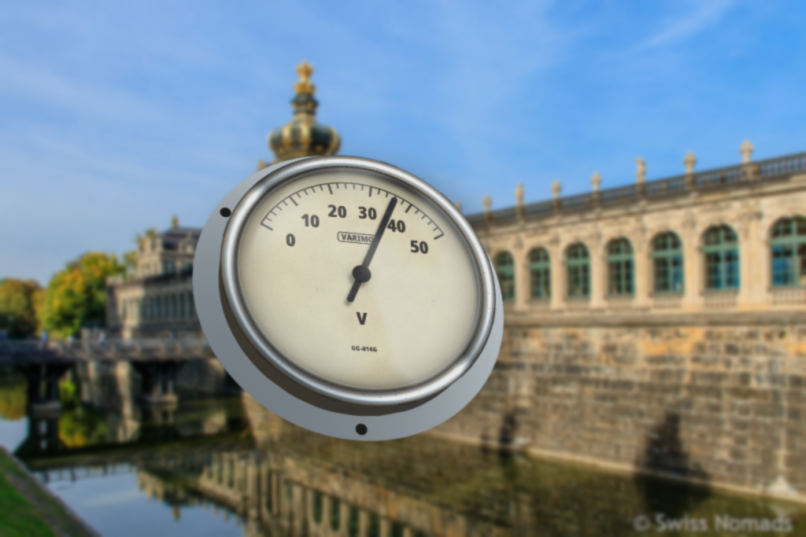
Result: 36 V
